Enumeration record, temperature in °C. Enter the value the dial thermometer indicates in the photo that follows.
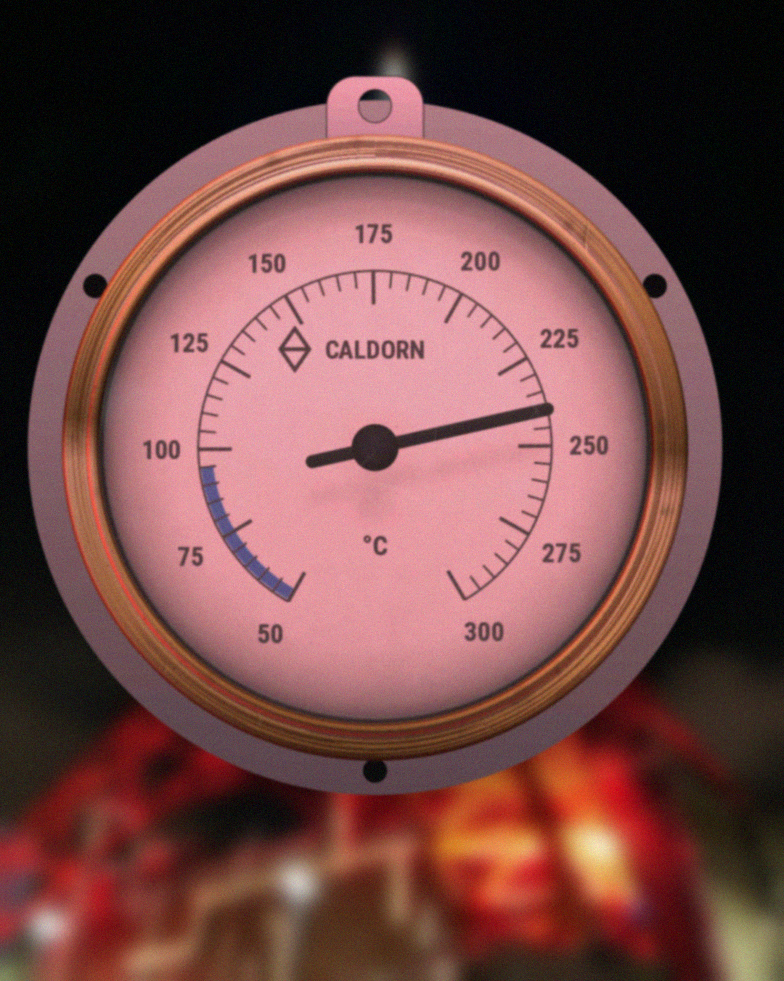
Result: 240 °C
